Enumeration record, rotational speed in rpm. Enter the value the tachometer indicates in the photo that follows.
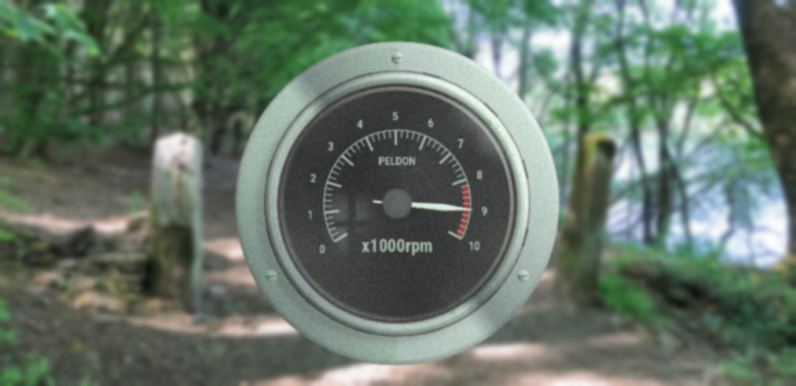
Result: 9000 rpm
